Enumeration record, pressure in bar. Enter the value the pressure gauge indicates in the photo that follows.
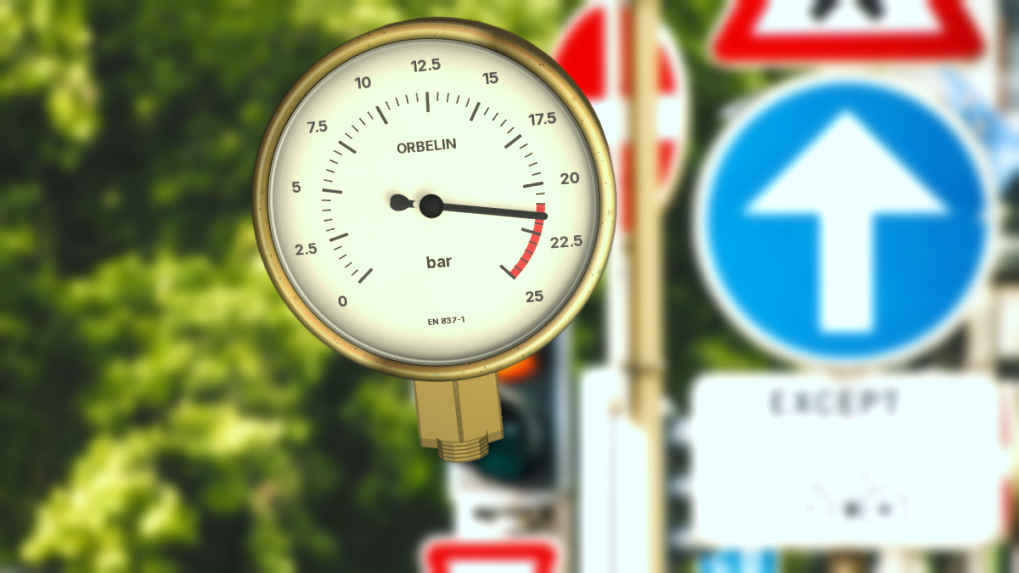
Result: 21.5 bar
